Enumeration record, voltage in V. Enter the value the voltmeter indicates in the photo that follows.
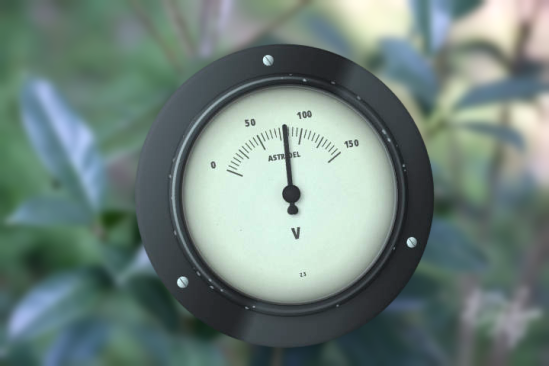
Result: 80 V
